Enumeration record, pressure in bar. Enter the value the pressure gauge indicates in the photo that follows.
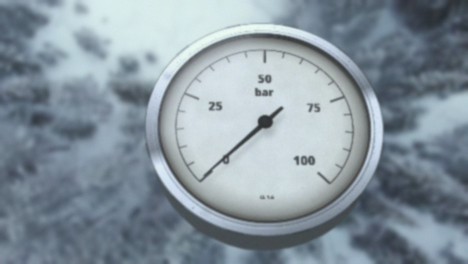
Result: 0 bar
